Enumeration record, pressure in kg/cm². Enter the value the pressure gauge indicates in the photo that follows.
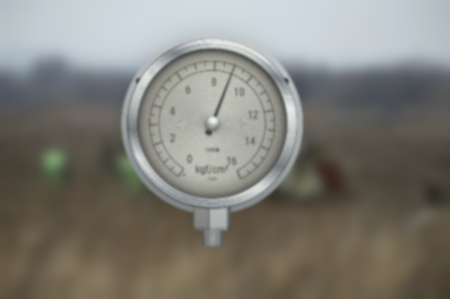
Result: 9 kg/cm²
